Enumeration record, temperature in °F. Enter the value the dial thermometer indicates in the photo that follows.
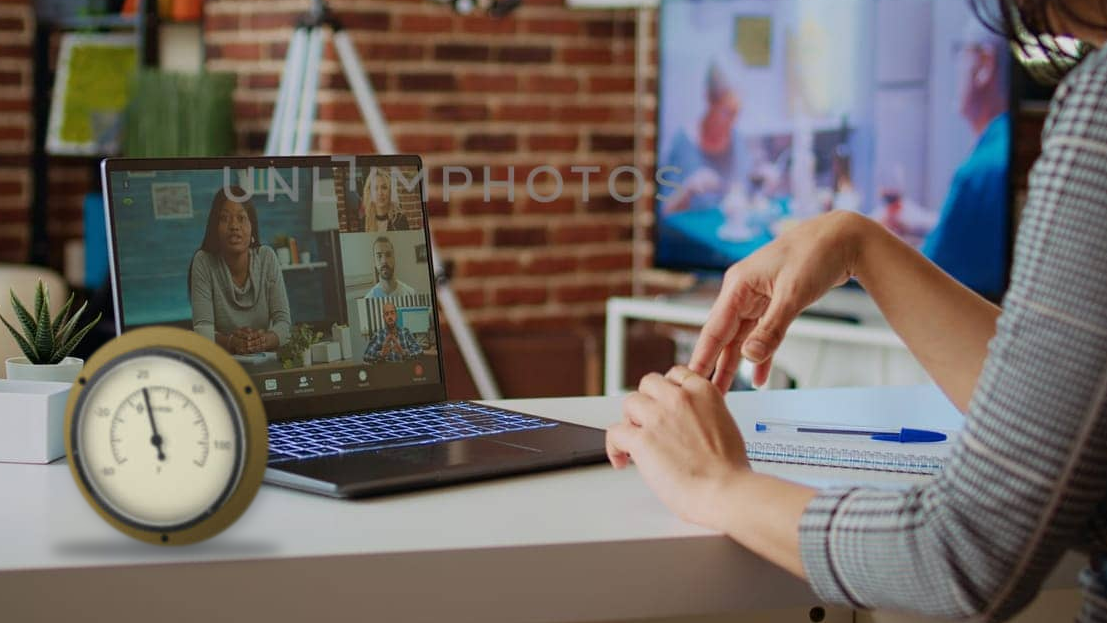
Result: 20 °F
